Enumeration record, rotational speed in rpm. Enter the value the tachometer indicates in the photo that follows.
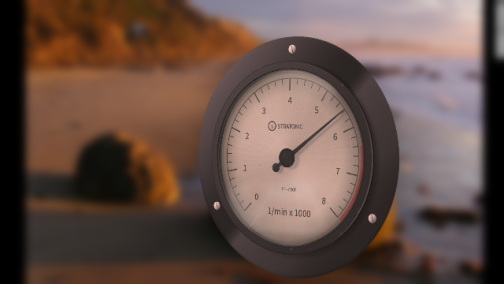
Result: 5600 rpm
